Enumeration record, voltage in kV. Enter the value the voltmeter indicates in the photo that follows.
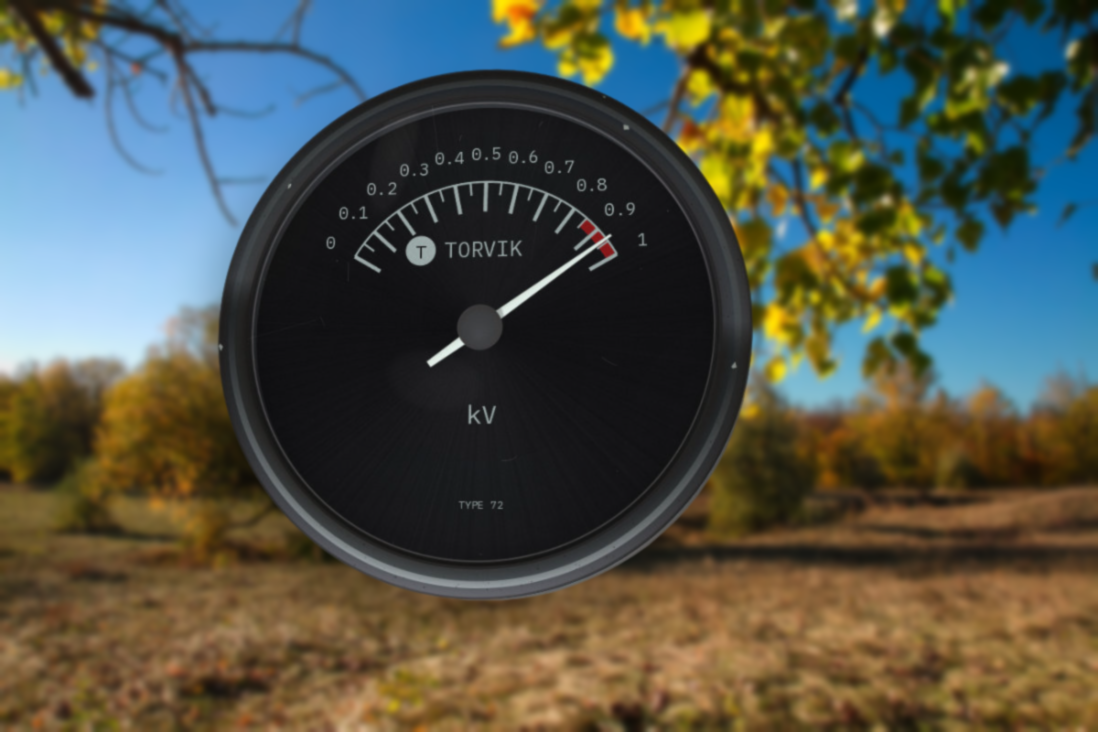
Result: 0.95 kV
